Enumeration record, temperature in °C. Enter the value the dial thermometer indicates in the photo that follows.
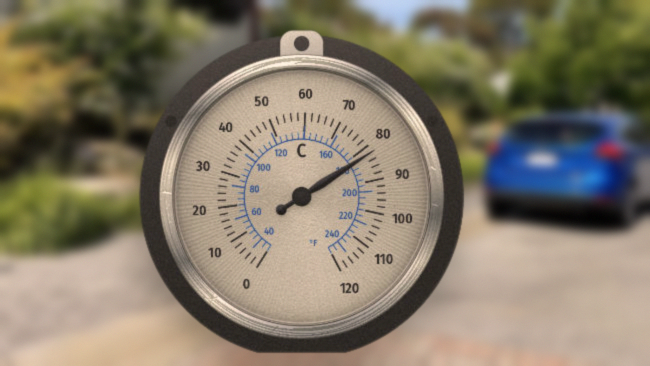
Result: 82 °C
